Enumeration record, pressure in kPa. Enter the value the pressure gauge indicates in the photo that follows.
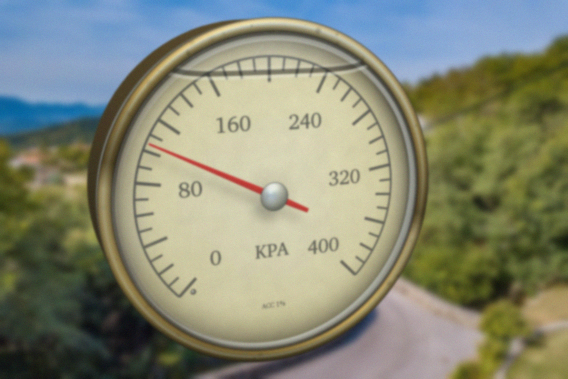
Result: 105 kPa
